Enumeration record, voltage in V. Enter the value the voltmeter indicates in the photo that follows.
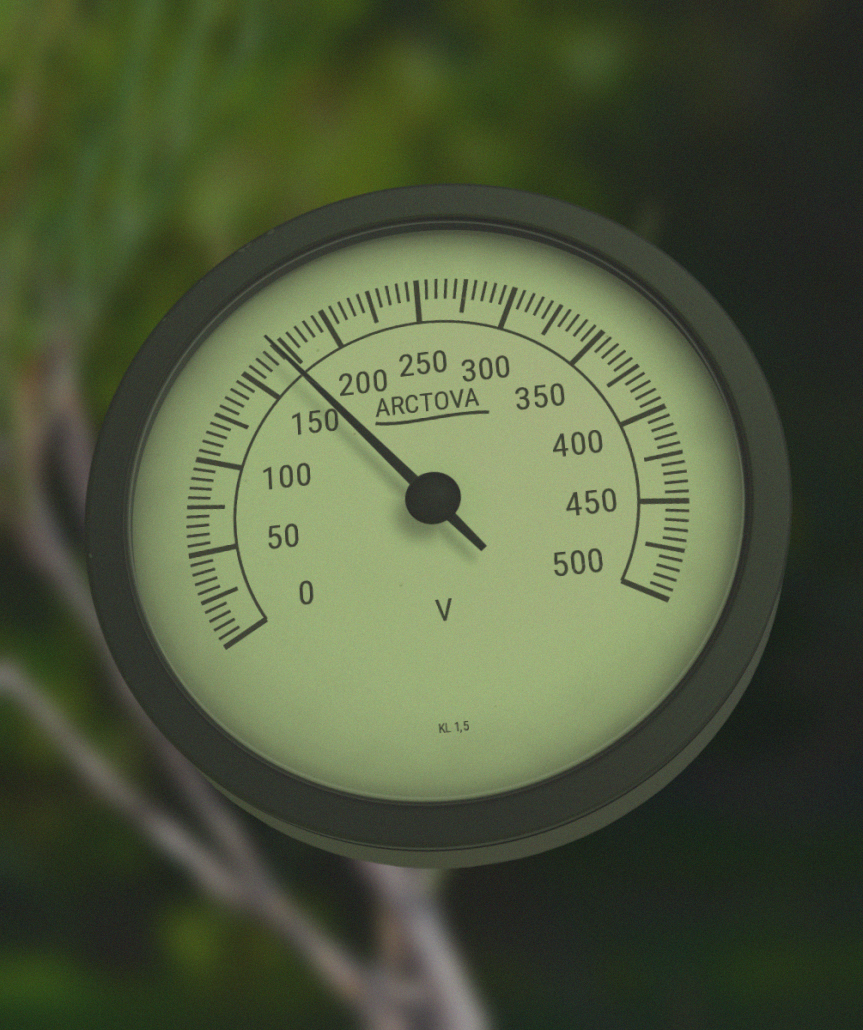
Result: 170 V
